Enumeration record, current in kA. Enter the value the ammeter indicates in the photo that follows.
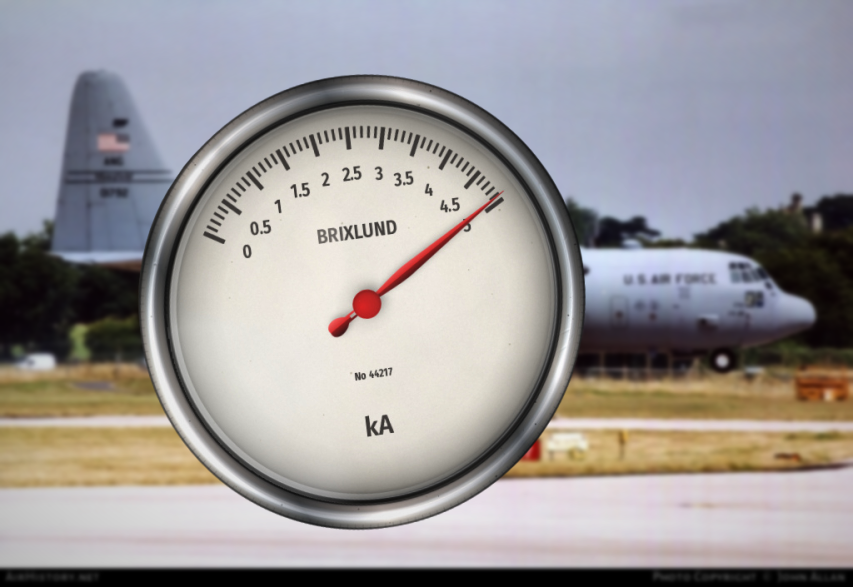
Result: 4.9 kA
